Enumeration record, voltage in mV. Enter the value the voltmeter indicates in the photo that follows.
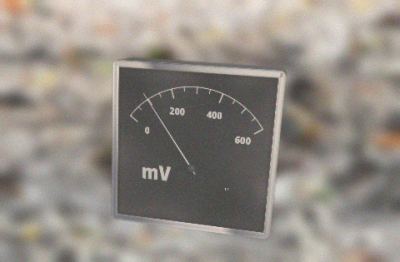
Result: 100 mV
